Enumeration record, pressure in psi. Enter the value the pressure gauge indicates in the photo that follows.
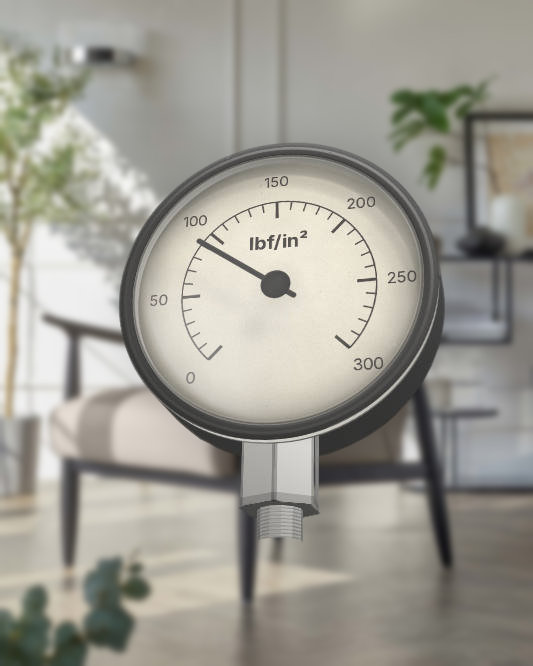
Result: 90 psi
